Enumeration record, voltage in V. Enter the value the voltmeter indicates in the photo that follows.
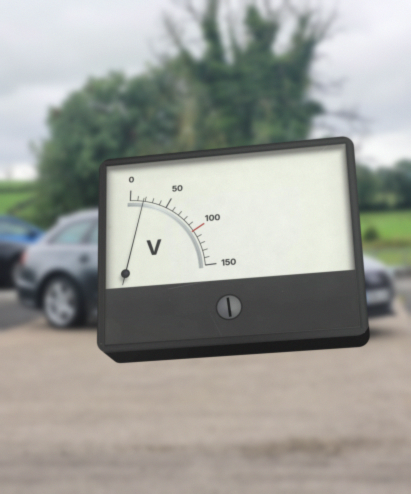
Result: 20 V
